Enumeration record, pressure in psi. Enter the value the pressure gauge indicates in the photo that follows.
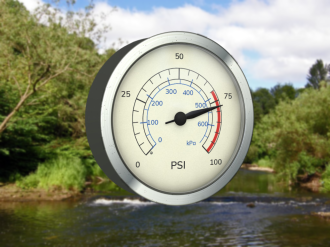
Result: 77.5 psi
